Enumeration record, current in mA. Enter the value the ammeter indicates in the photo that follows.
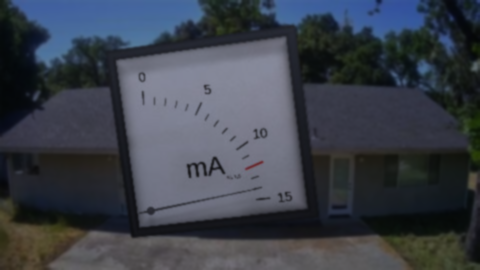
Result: 14 mA
